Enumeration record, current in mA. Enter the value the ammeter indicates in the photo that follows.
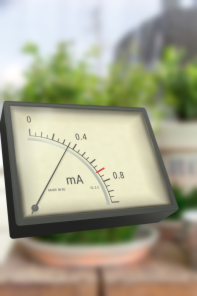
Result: 0.35 mA
